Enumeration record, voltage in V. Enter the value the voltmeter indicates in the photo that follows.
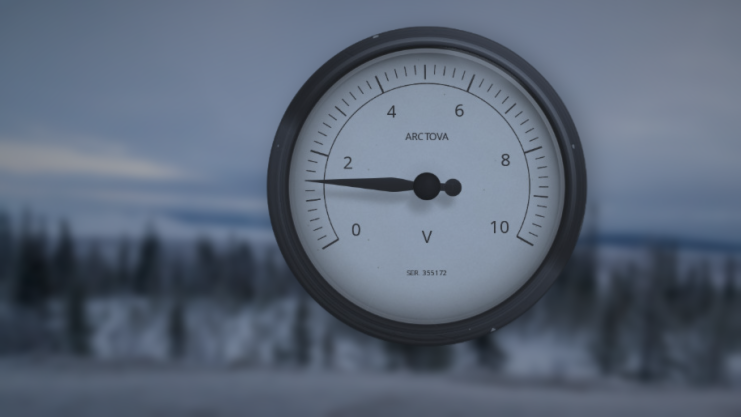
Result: 1.4 V
